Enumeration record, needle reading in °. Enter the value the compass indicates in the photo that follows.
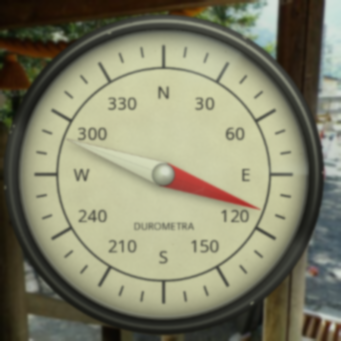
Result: 110 °
